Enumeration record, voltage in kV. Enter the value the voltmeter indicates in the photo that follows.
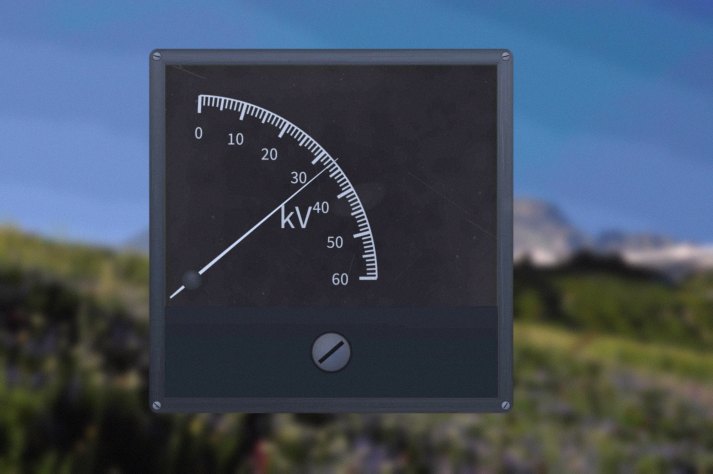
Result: 33 kV
